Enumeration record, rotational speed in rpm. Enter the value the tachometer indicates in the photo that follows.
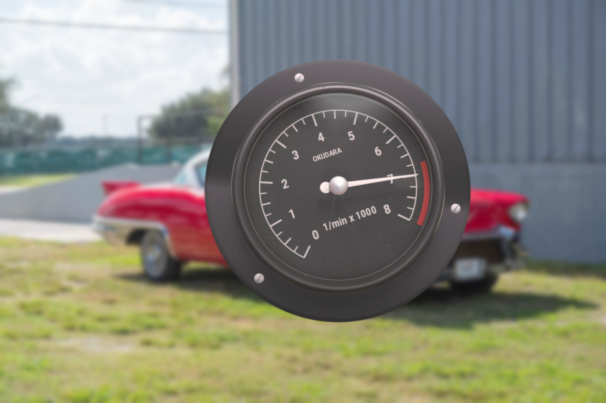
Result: 7000 rpm
